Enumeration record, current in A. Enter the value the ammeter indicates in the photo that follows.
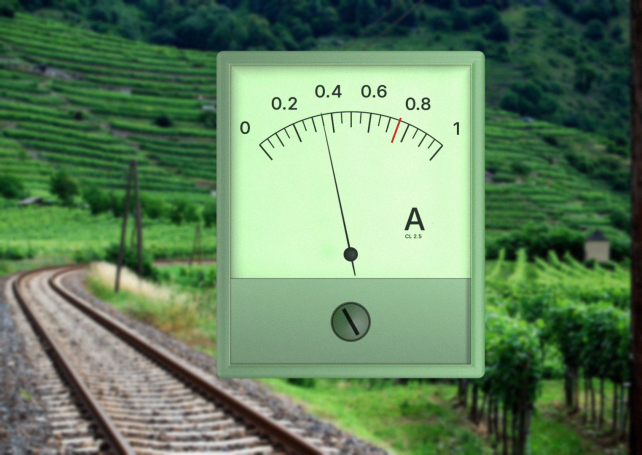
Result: 0.35 A
